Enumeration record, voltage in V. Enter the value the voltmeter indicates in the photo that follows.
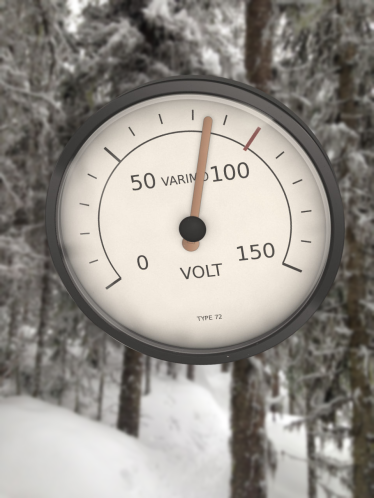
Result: 85 V
